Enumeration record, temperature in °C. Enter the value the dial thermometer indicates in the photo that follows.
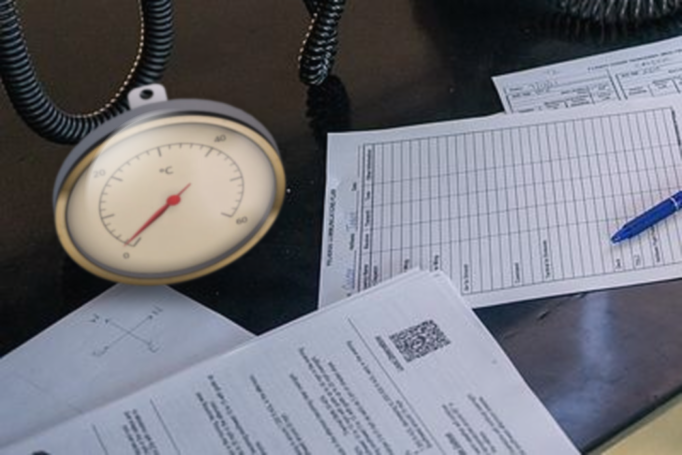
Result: 2 °C
